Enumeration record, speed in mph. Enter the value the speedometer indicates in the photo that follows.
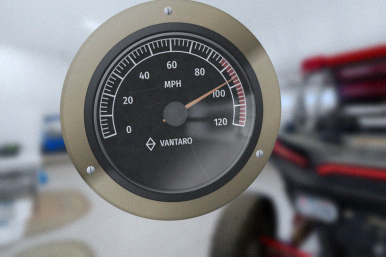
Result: 96 mph
